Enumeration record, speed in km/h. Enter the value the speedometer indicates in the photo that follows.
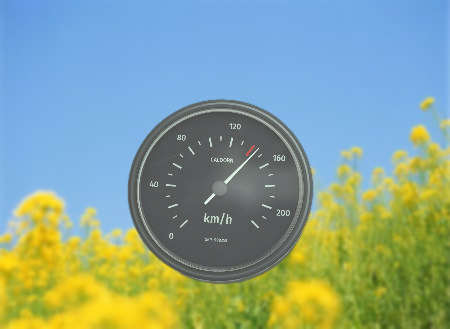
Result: 145 km/h
